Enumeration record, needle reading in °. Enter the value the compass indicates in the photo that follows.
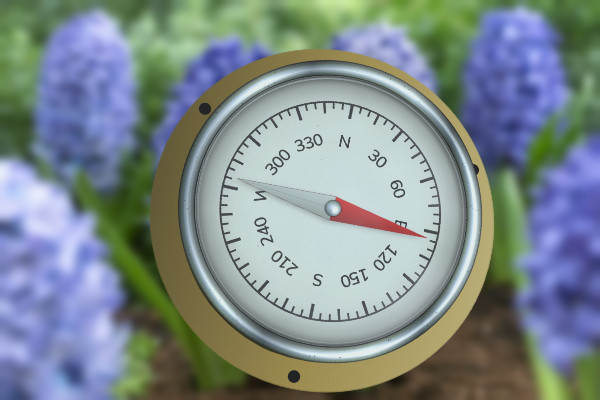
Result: 95 °
